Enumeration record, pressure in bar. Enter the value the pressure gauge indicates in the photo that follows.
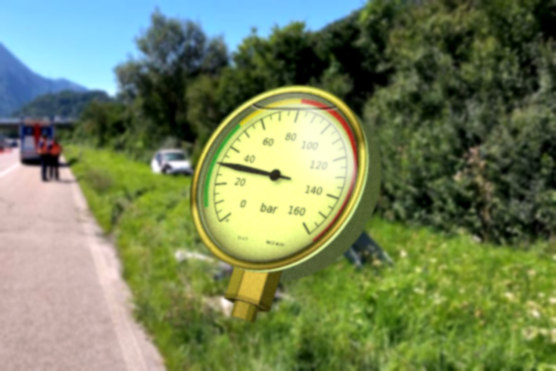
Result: 30 bar
